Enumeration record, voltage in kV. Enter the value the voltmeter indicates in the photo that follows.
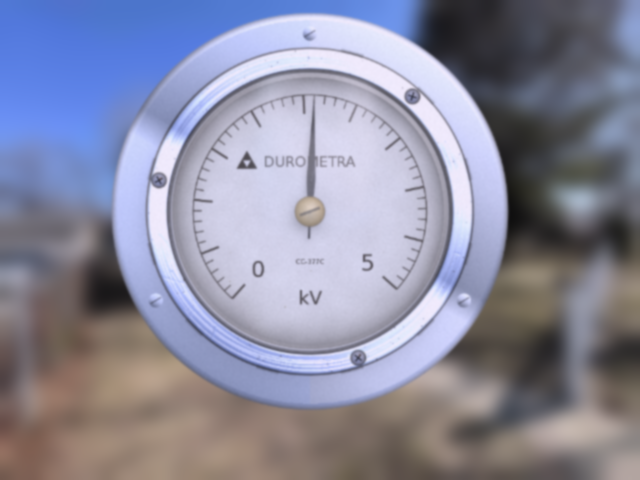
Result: 2.6 kV
